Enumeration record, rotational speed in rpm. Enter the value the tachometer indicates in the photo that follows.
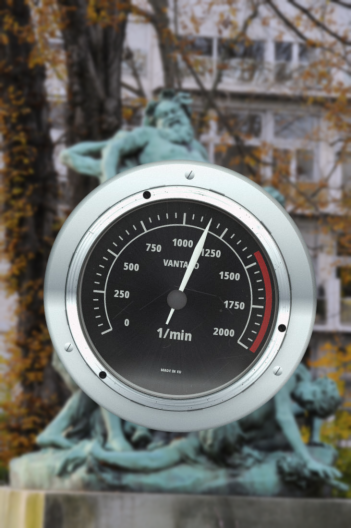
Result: 1150 rpm
